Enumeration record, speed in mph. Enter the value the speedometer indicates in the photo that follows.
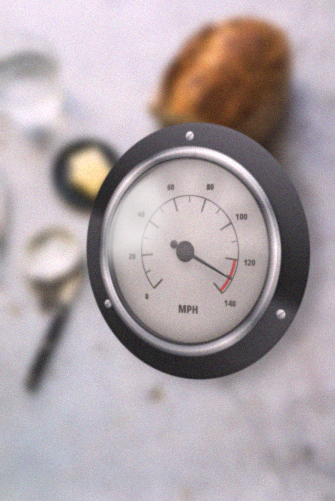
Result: 130 mph
